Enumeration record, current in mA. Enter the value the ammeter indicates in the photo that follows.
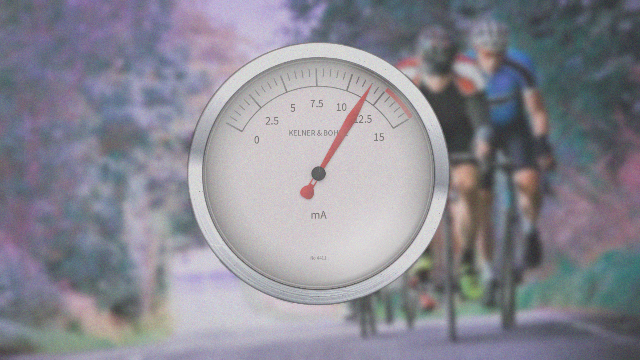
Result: 11.5 mA
